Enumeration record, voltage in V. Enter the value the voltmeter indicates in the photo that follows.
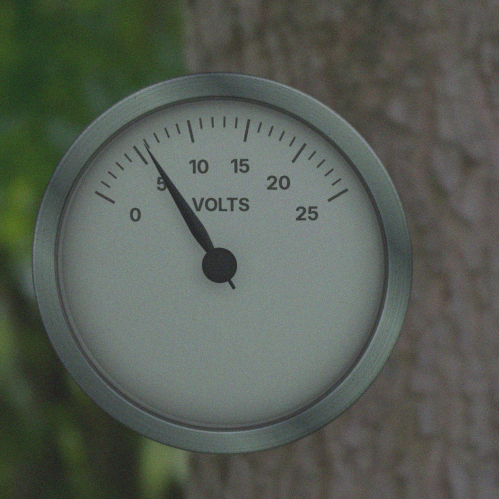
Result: 6 V
